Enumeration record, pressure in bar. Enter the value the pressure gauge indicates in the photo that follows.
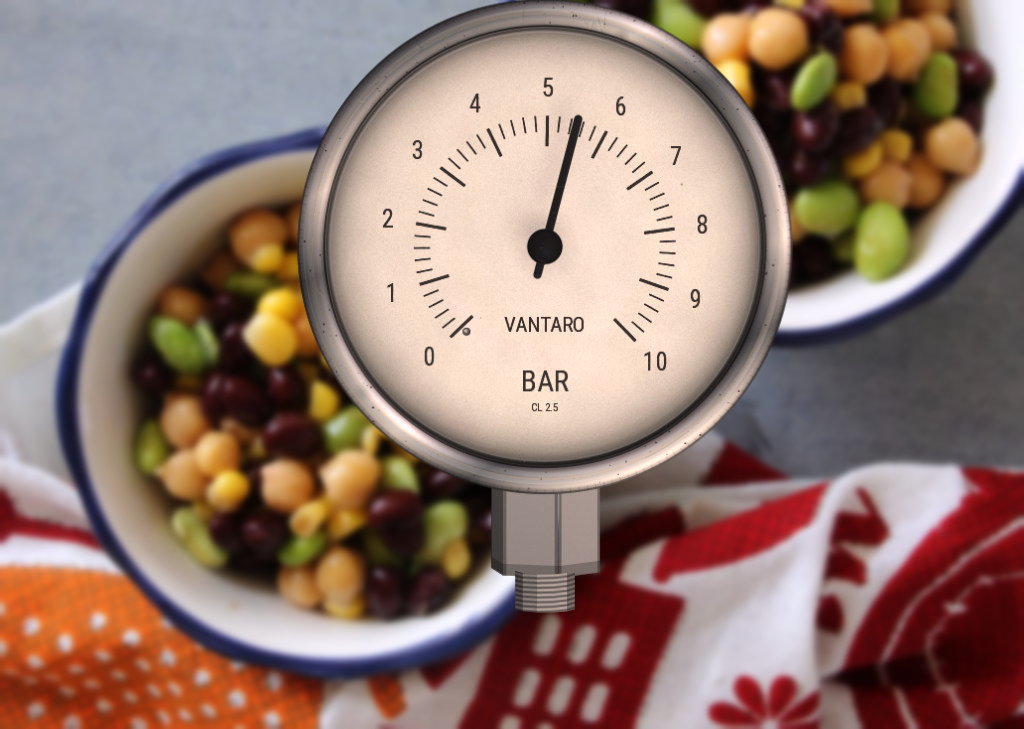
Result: 5.5 bar
